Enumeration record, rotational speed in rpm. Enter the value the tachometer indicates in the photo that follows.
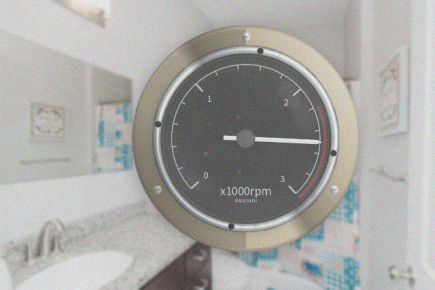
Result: 2500 rpm
